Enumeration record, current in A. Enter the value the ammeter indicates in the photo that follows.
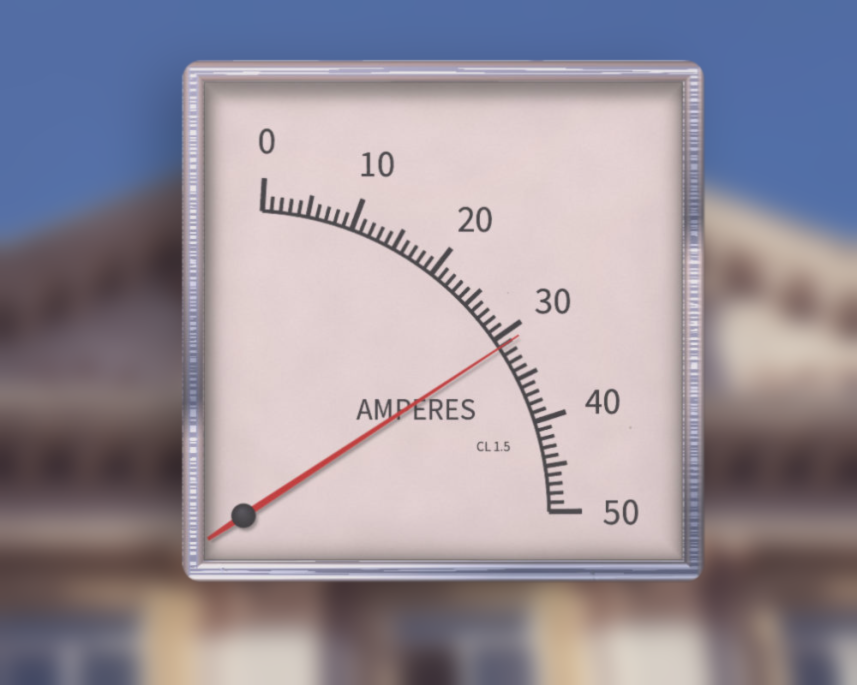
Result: 31 A
